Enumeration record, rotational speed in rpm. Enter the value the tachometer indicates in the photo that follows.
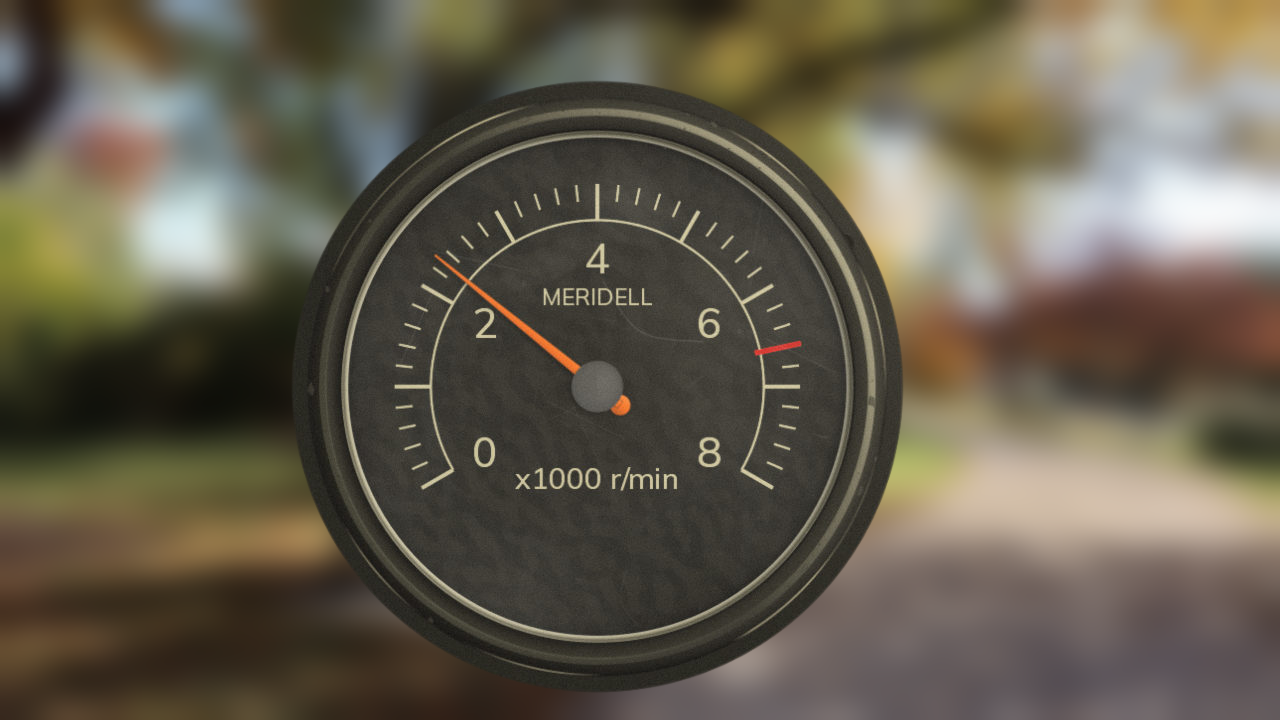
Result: 2300 rpm
